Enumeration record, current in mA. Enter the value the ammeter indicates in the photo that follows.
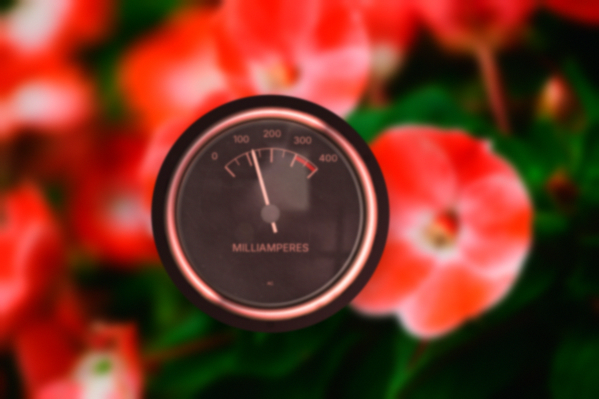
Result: 125 mA
